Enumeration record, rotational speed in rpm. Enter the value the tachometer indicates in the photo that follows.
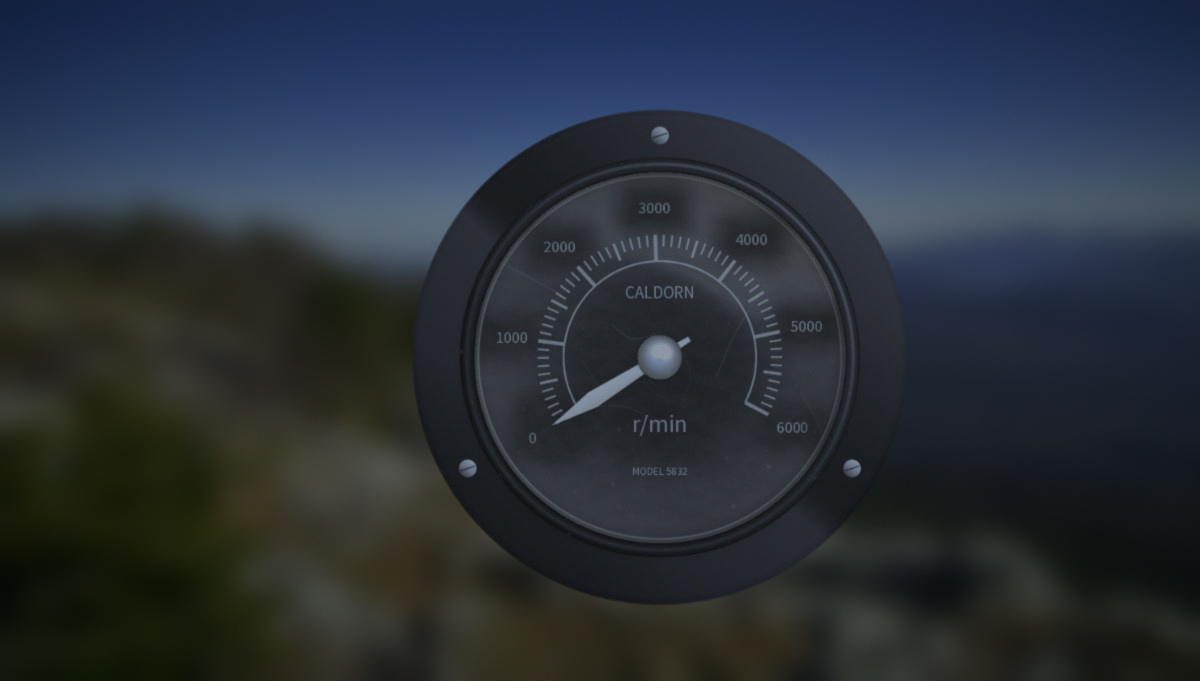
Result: 0 rpm
